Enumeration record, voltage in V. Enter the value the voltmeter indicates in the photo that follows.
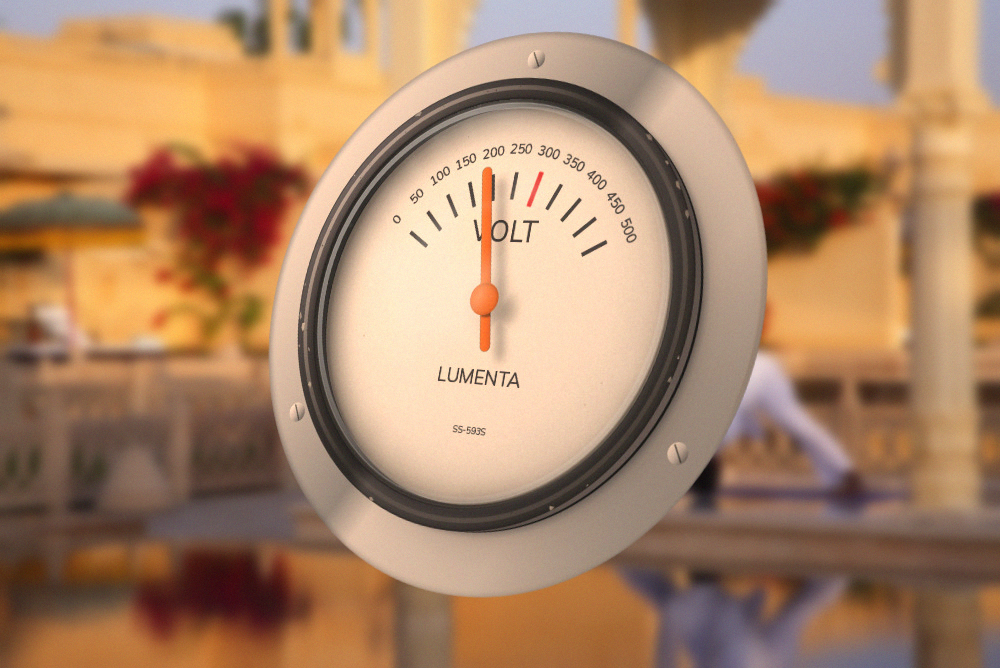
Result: 200 V
